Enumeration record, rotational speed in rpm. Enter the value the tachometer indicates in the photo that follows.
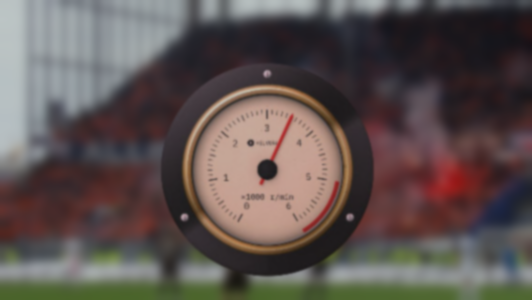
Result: 3500 rpm
